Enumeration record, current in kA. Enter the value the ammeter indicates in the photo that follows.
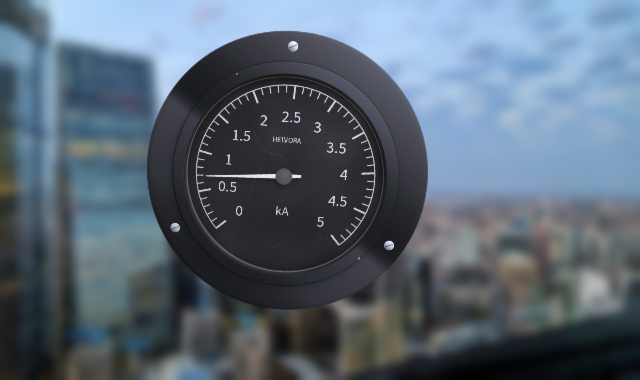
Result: 0.7 kA
